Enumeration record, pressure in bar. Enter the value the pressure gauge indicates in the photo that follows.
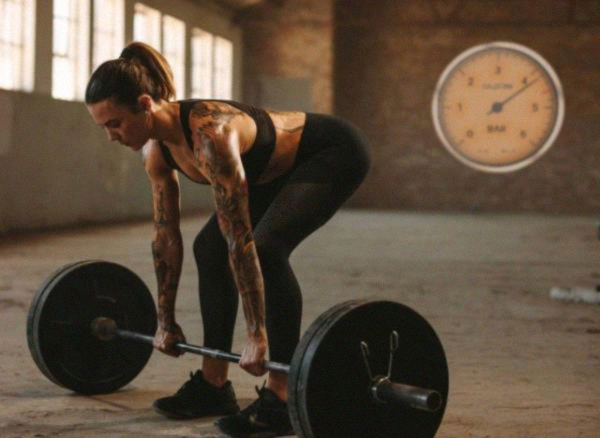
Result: 4.2 bar
